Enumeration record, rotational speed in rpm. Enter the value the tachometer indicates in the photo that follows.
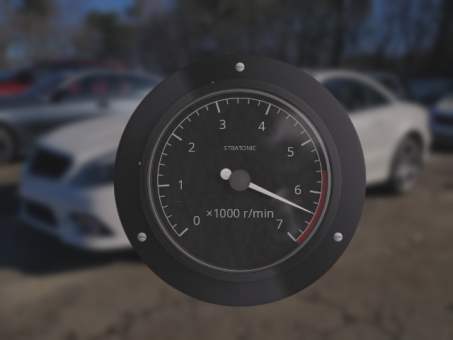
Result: 6400 rpm
